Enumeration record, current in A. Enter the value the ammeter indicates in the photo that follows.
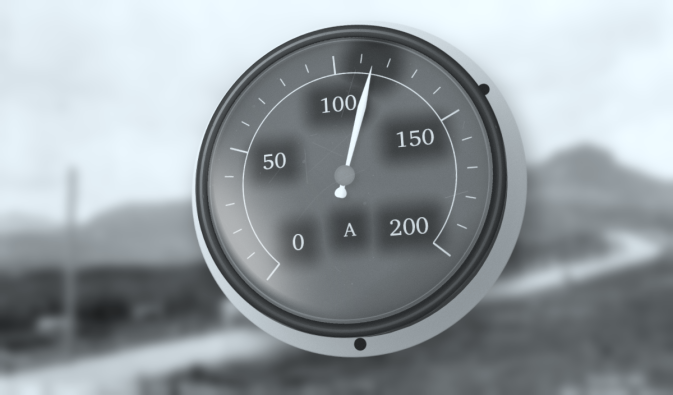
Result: 115 A
